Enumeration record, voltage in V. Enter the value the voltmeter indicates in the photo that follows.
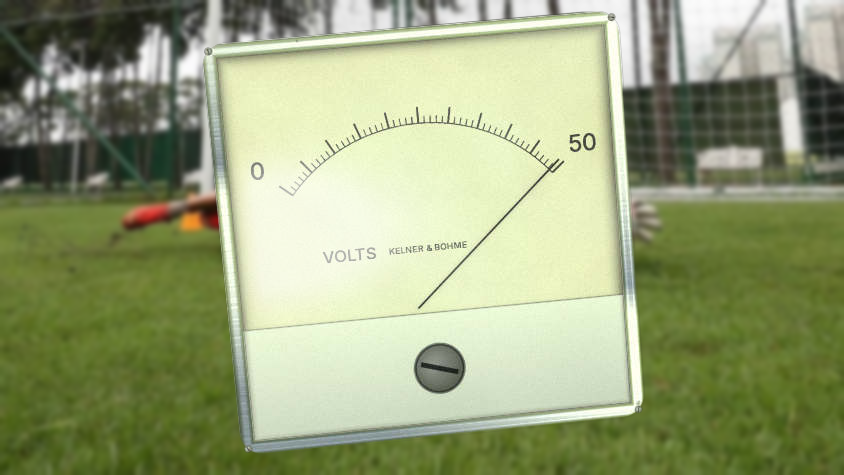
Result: 49 V
